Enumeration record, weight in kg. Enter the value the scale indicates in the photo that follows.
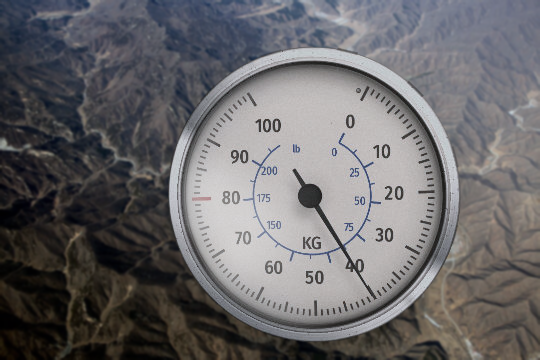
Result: 40 kg
